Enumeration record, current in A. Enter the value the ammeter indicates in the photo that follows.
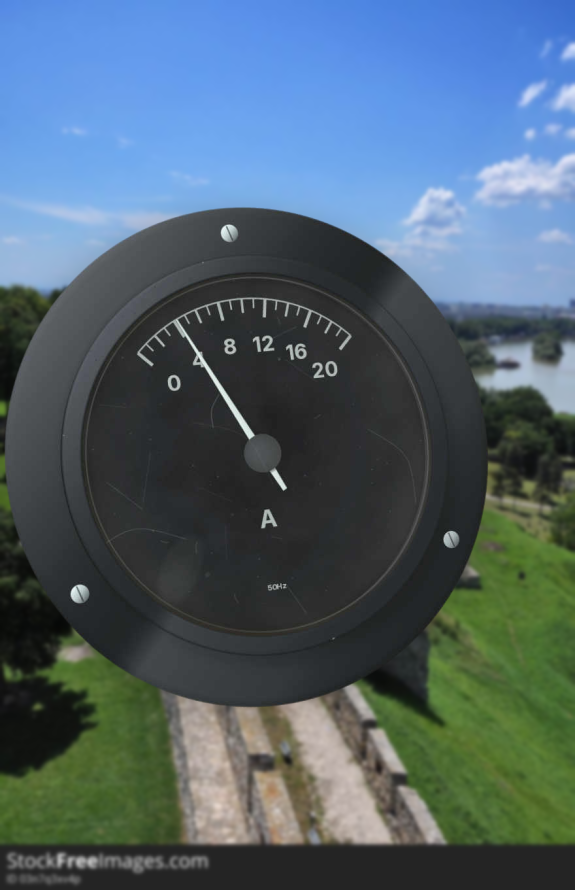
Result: 4 A
